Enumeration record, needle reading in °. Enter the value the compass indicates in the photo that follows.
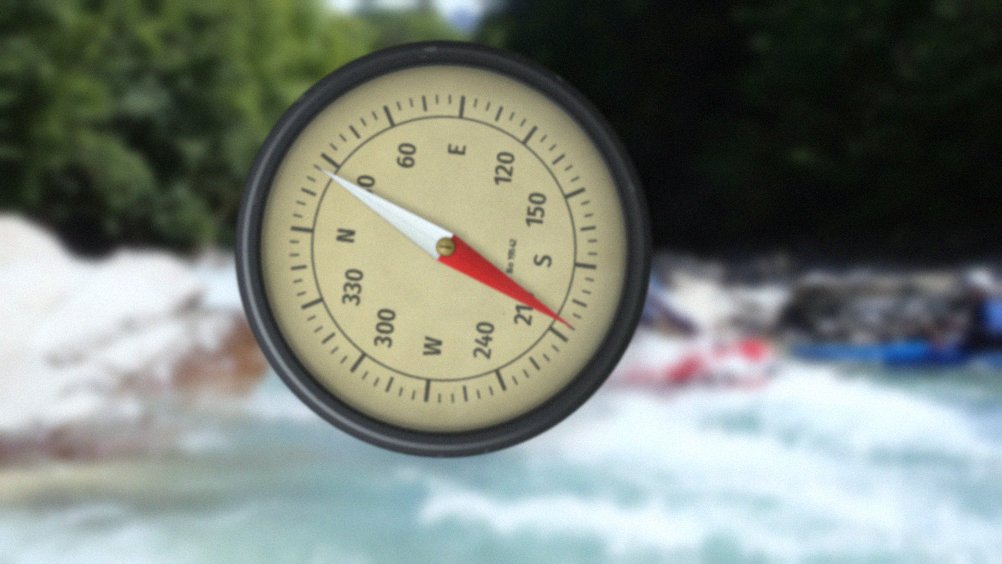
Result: 205 °
